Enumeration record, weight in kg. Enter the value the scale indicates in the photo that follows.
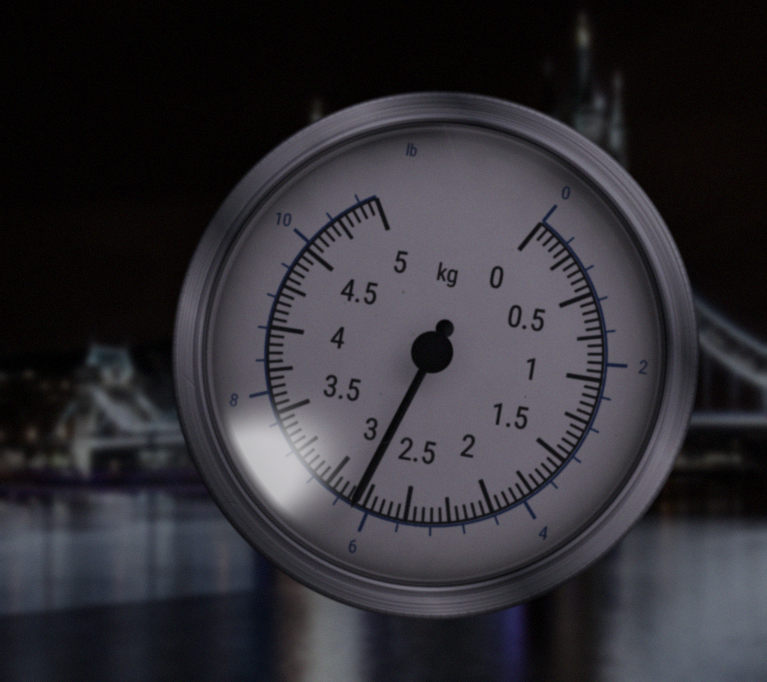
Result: 2.8 kg
